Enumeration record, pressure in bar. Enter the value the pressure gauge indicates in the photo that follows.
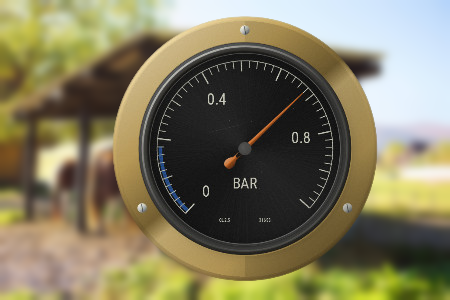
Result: 0.68 bar
